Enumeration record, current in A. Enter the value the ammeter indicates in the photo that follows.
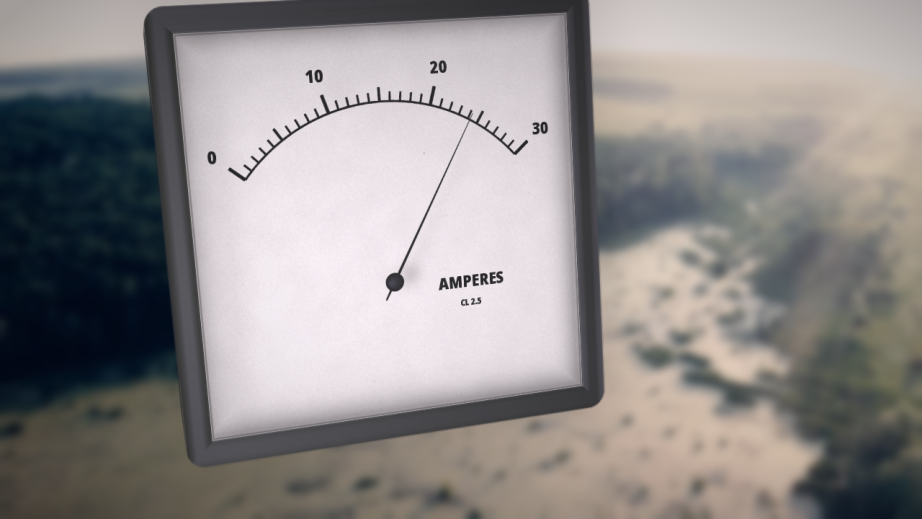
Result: 24 A
